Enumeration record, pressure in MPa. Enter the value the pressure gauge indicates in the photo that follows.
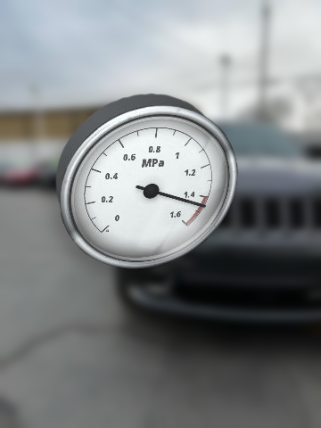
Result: 1.45 MPa
